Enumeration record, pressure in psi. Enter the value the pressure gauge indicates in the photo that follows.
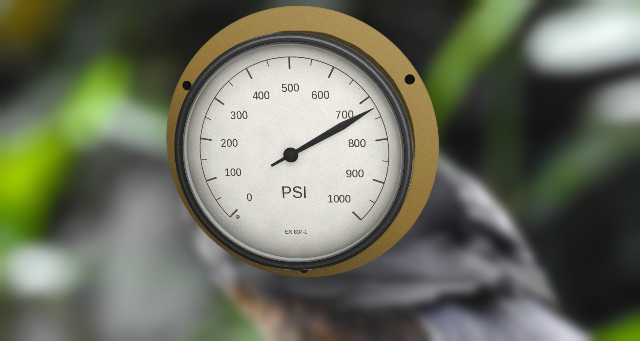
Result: 725 psi
